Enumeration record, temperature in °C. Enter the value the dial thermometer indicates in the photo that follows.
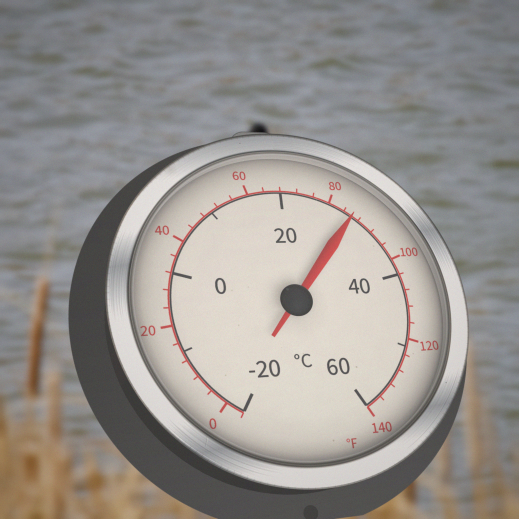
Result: 30 °C
